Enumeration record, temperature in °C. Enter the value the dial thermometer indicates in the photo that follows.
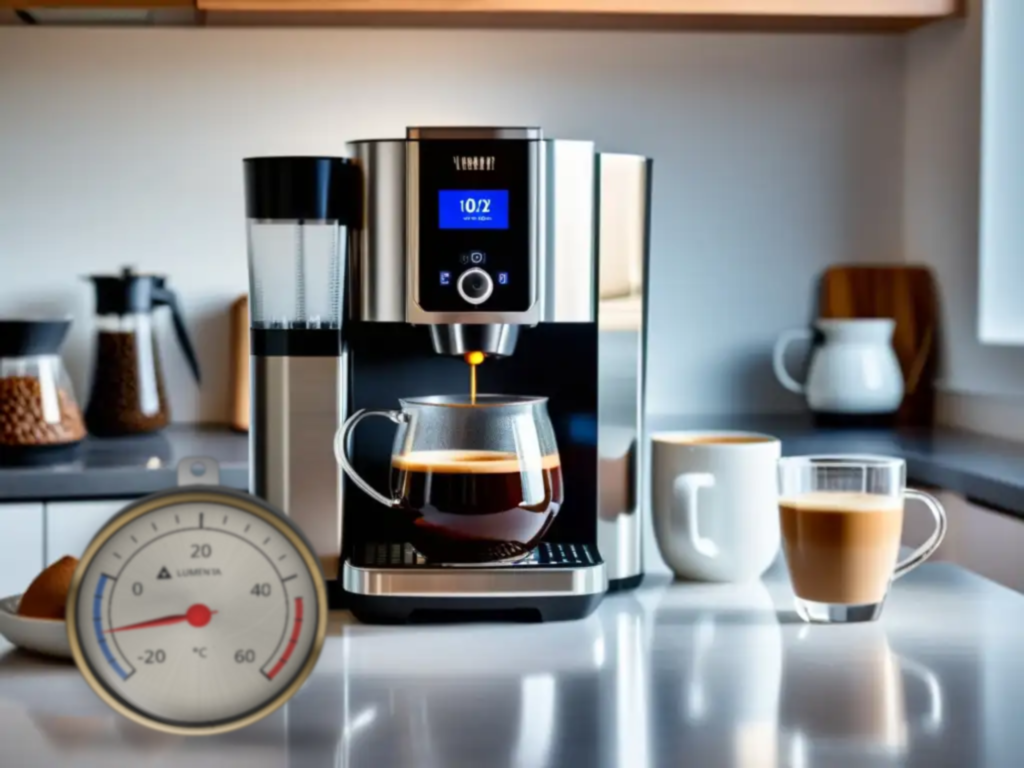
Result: -10 °C
